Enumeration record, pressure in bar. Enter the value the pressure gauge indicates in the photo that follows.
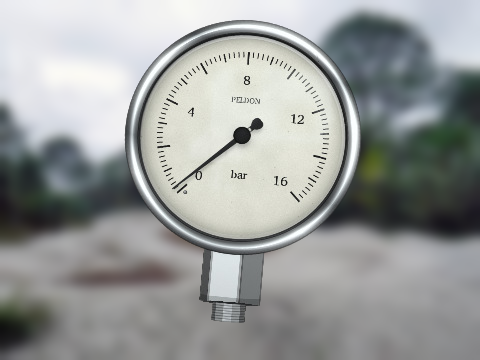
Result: 0.2 bar
